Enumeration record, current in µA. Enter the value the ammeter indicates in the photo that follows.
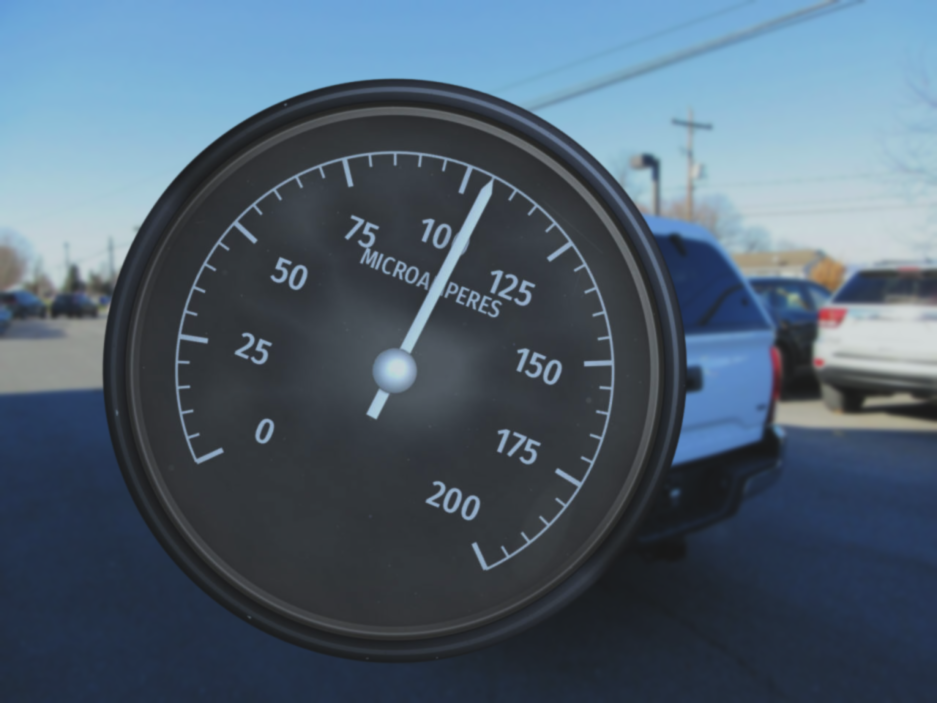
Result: 105 µA
